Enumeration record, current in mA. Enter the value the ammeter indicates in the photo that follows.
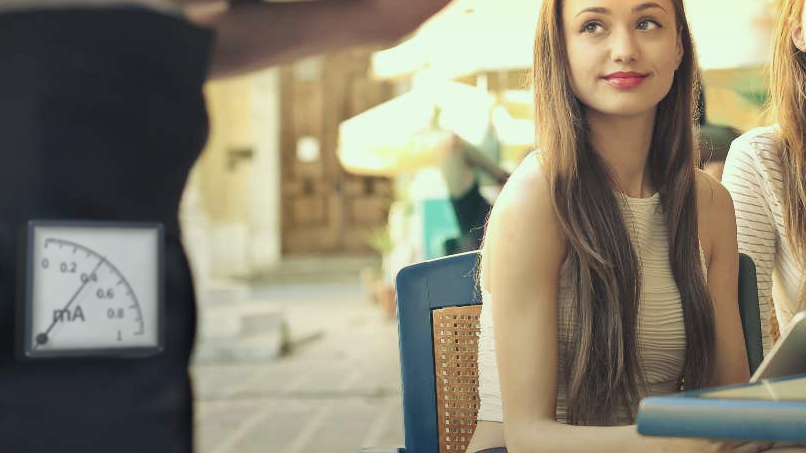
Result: 0.4 mA
